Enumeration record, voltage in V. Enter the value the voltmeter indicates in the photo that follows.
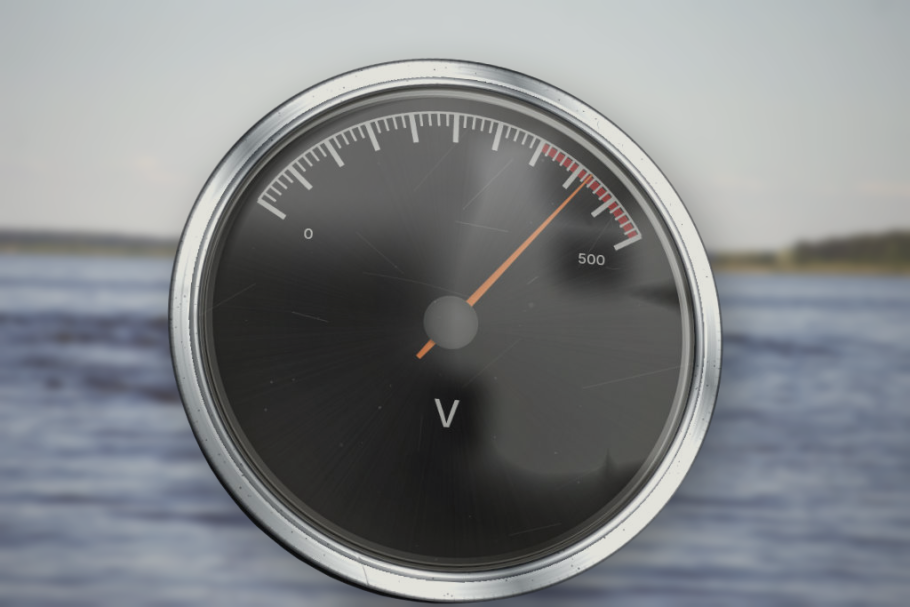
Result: 415 V
